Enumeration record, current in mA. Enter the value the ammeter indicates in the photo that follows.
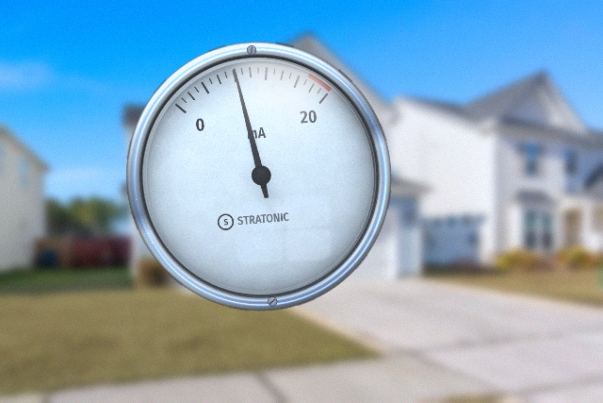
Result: 8 mA
